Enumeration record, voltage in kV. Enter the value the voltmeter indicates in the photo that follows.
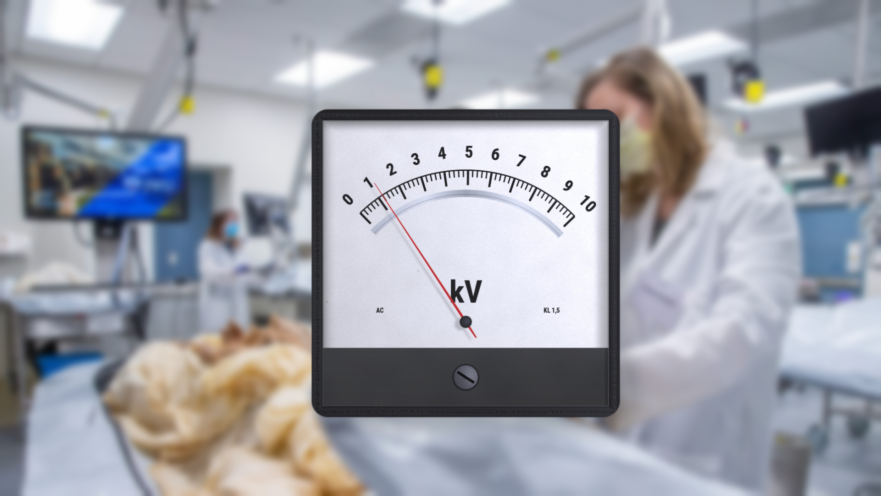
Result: 1.2 kV
